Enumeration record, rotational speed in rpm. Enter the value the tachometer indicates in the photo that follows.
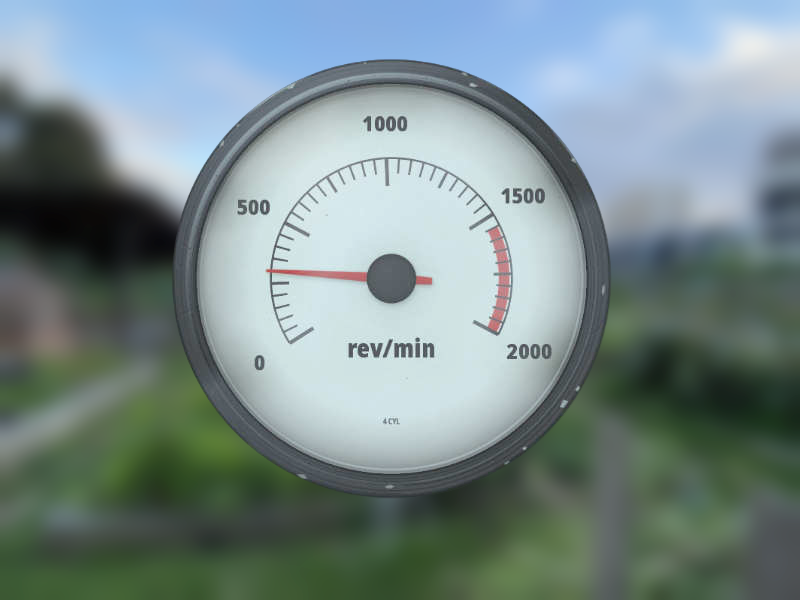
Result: 300 rpm
